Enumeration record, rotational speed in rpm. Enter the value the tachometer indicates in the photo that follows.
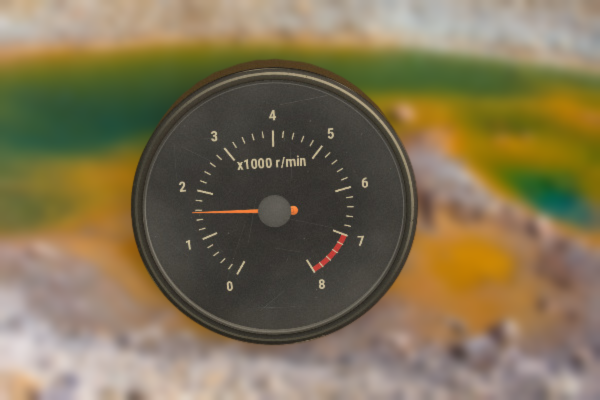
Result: 1600 rpm
